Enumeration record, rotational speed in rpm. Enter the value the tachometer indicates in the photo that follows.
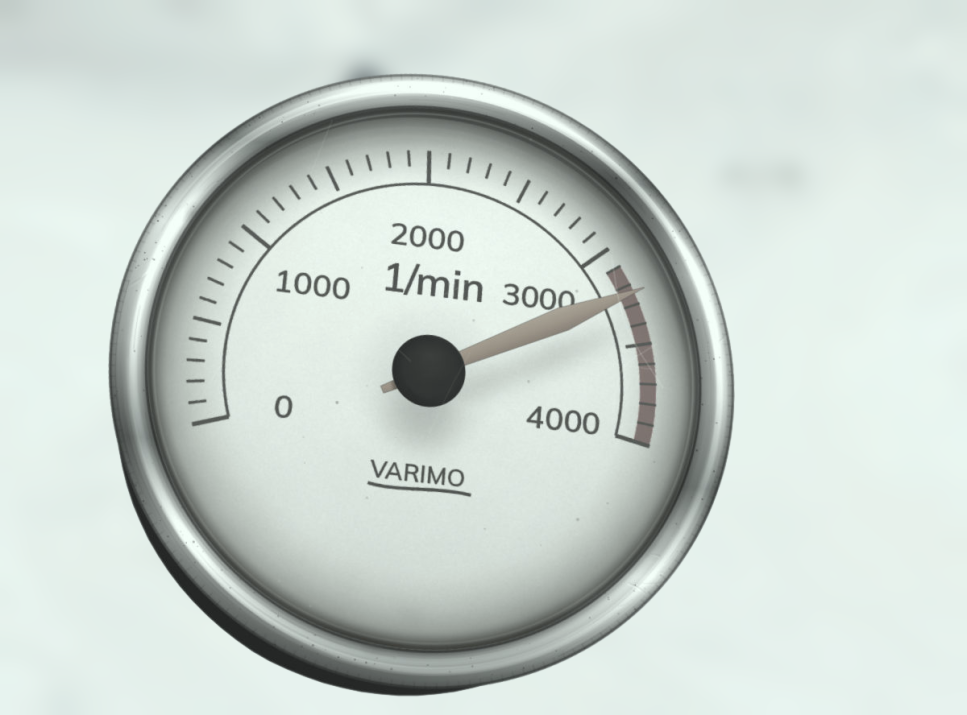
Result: 3250 rpm
